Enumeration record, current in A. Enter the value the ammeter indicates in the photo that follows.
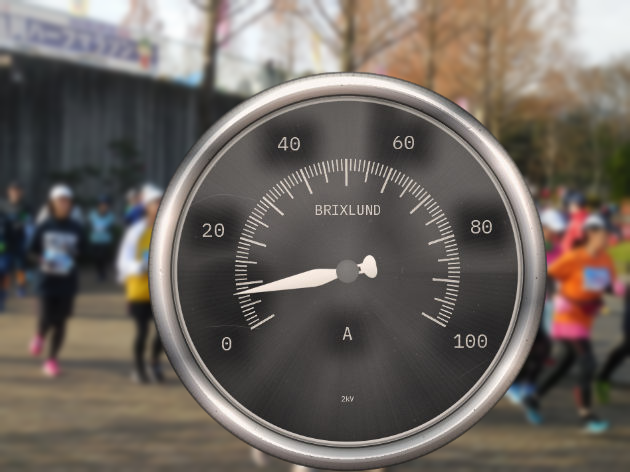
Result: 8 A
